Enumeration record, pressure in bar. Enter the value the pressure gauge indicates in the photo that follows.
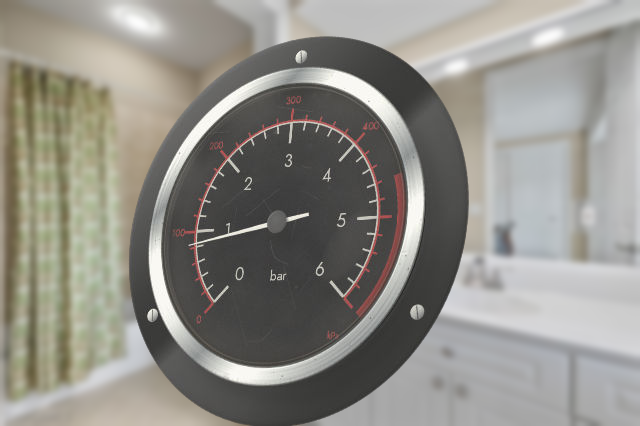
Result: 0.8 bar
